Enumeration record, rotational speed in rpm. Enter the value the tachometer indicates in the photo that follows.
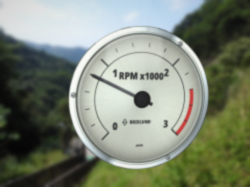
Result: 800 rpm
